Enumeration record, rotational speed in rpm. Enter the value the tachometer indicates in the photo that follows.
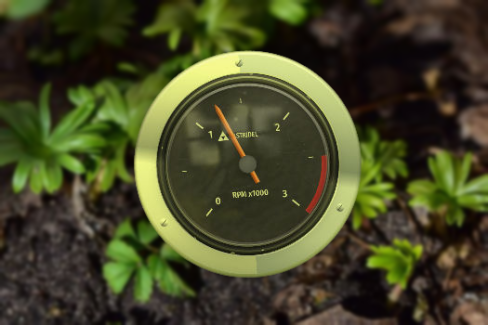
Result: 1250 rpm
